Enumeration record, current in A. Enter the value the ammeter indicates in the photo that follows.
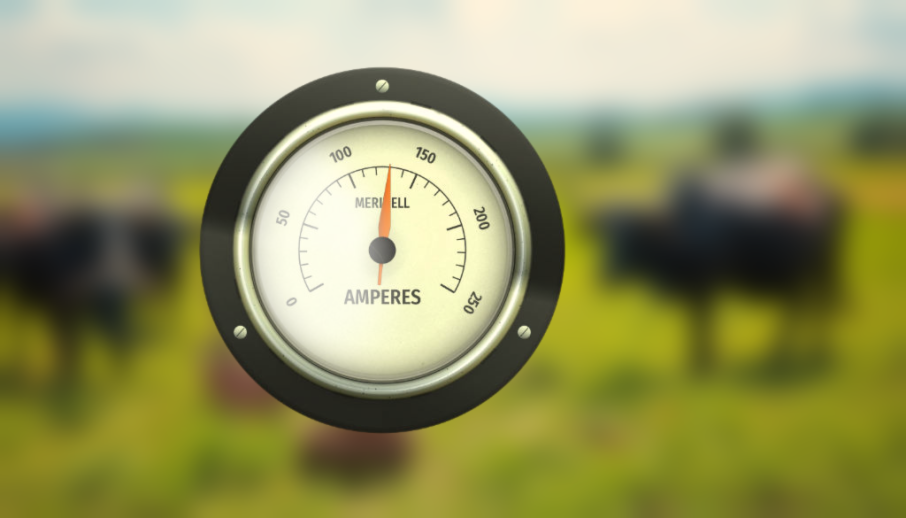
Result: 130 A
